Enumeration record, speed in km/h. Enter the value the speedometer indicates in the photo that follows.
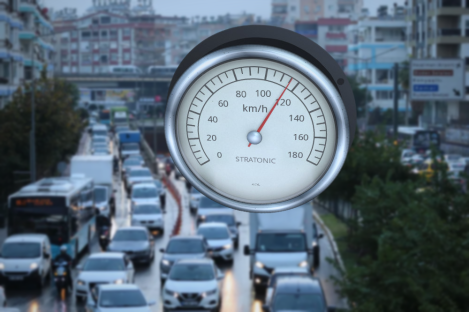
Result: 115 km/h
